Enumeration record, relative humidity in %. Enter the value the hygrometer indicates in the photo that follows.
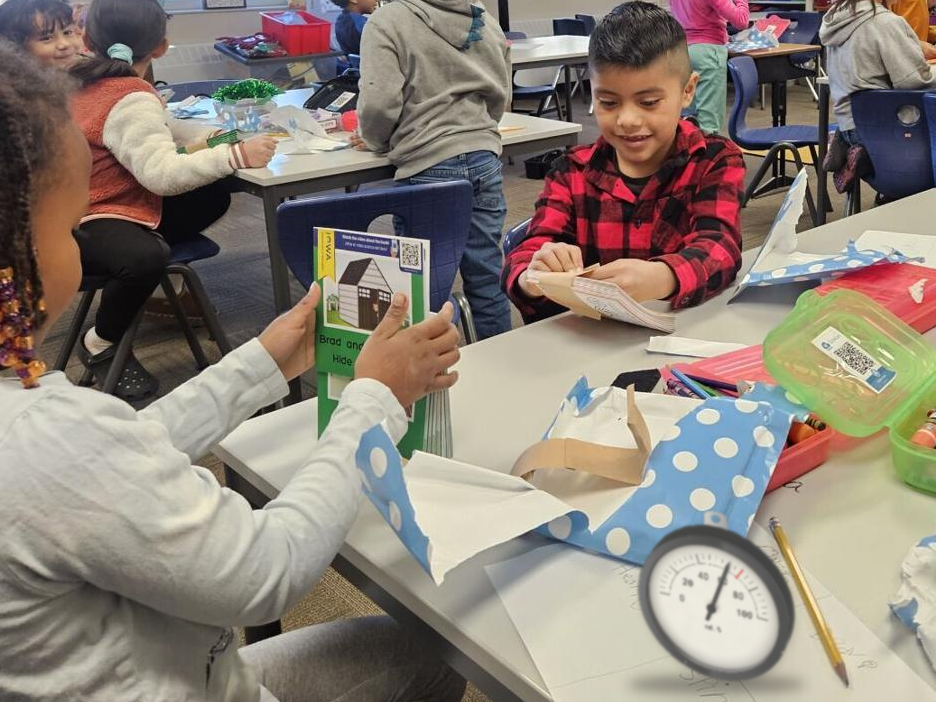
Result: 60 %
